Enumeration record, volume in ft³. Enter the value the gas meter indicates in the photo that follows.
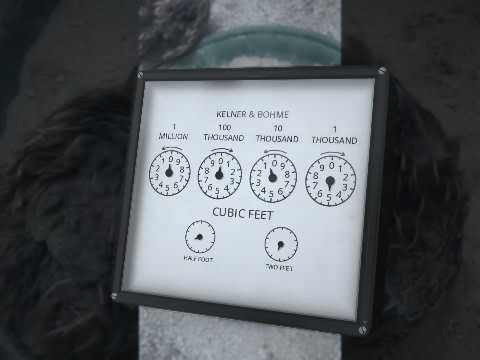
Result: 500 ft³
